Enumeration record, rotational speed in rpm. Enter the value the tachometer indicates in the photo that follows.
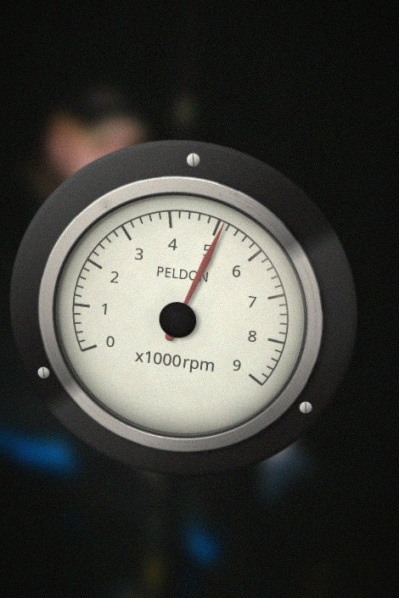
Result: 5100 rpm
